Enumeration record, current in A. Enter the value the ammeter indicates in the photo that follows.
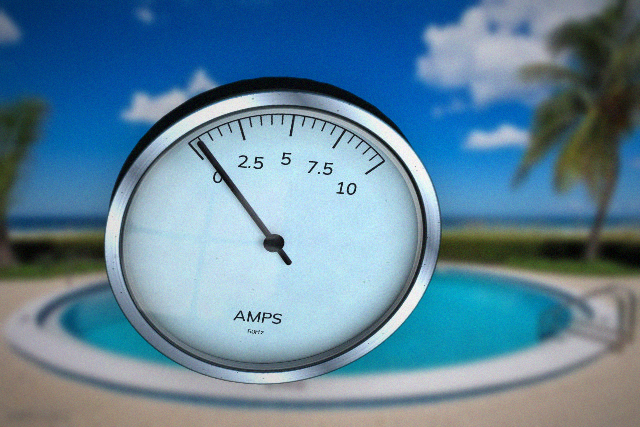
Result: 0.5 A
